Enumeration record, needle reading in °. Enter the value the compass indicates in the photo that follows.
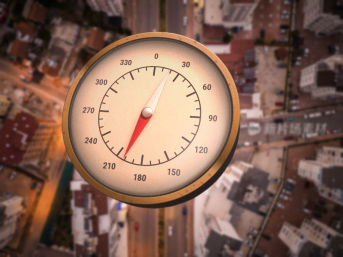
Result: 200 °
